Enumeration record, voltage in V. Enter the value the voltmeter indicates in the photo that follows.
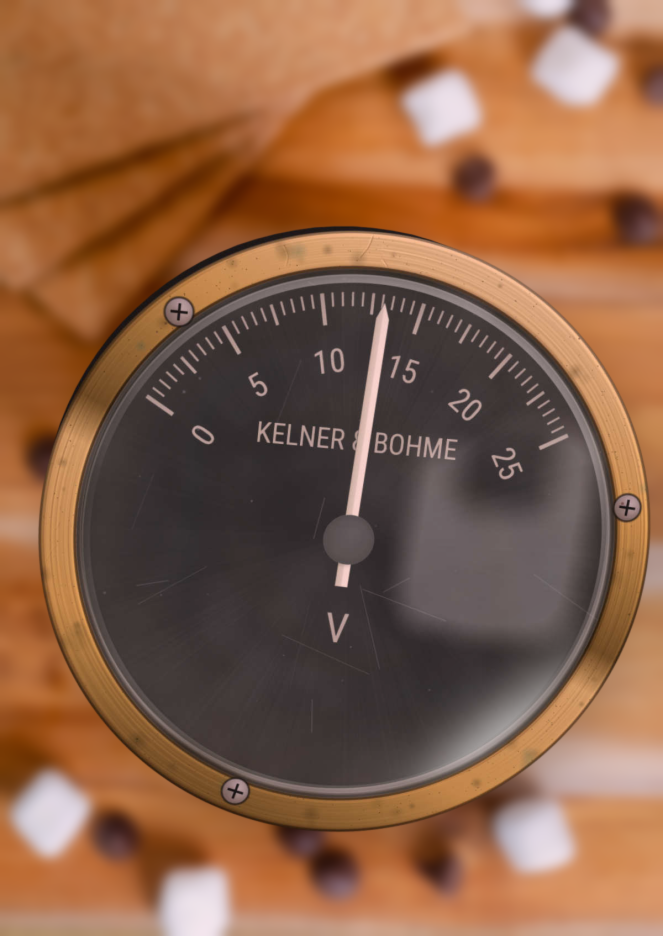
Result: 13 V
